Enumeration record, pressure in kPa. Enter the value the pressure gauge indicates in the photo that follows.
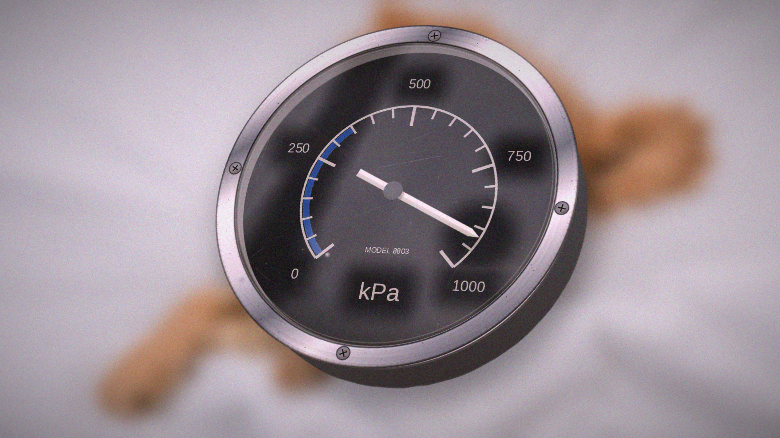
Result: 925 kPa
